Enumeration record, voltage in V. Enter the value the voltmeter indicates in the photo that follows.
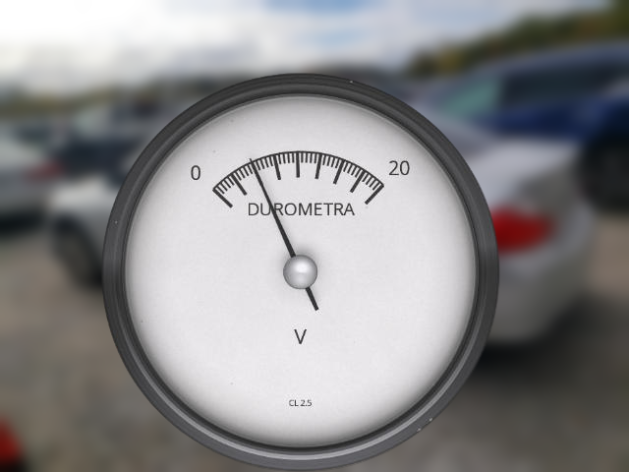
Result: 5 V
